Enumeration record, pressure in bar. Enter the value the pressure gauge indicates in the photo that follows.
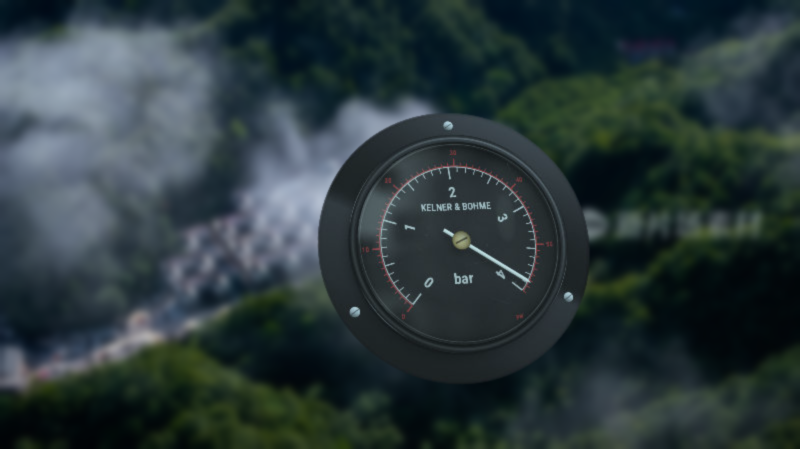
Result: 3.9 bar
